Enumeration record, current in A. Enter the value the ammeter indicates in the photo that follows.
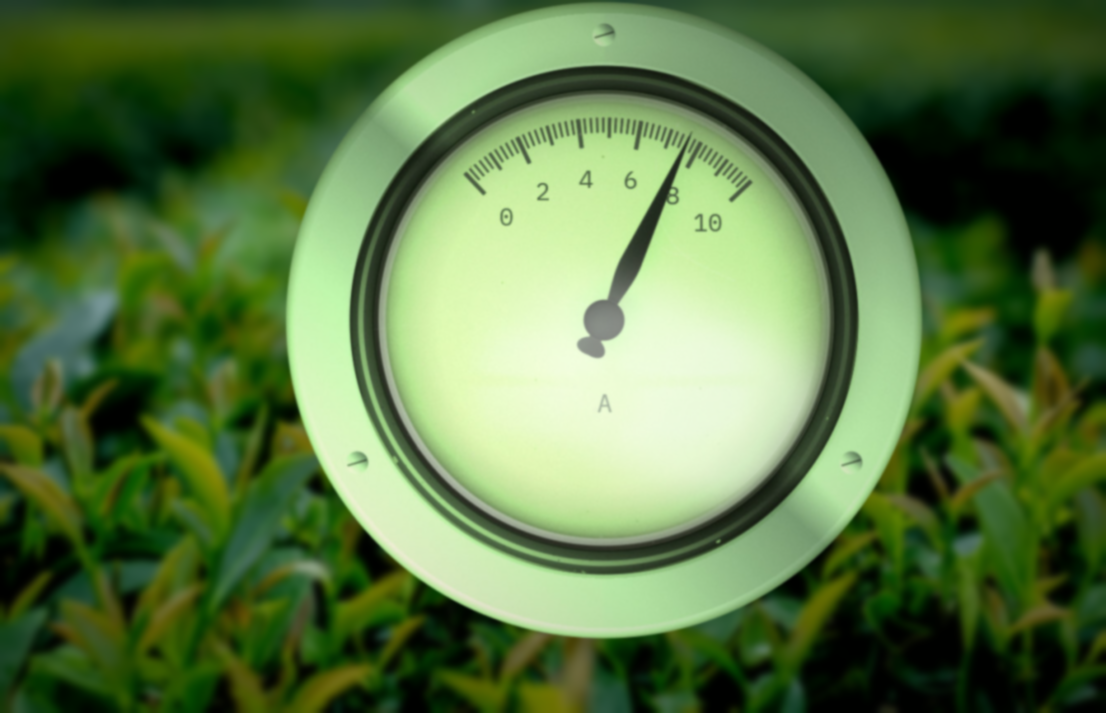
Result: 7.6 A
